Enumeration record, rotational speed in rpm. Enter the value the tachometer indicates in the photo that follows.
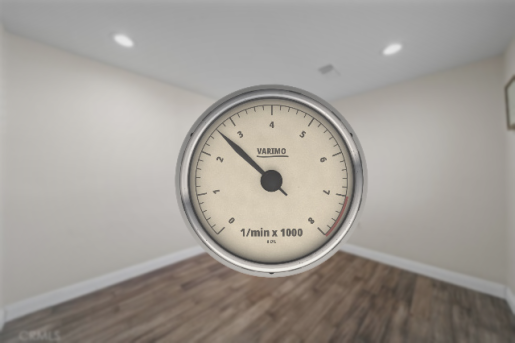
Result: 2600 rpm
